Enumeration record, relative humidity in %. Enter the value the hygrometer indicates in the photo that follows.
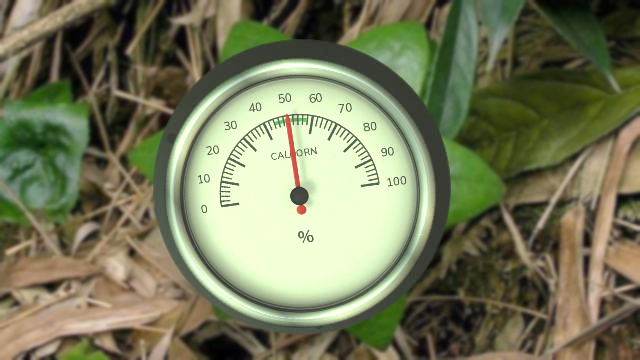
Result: 50 %
